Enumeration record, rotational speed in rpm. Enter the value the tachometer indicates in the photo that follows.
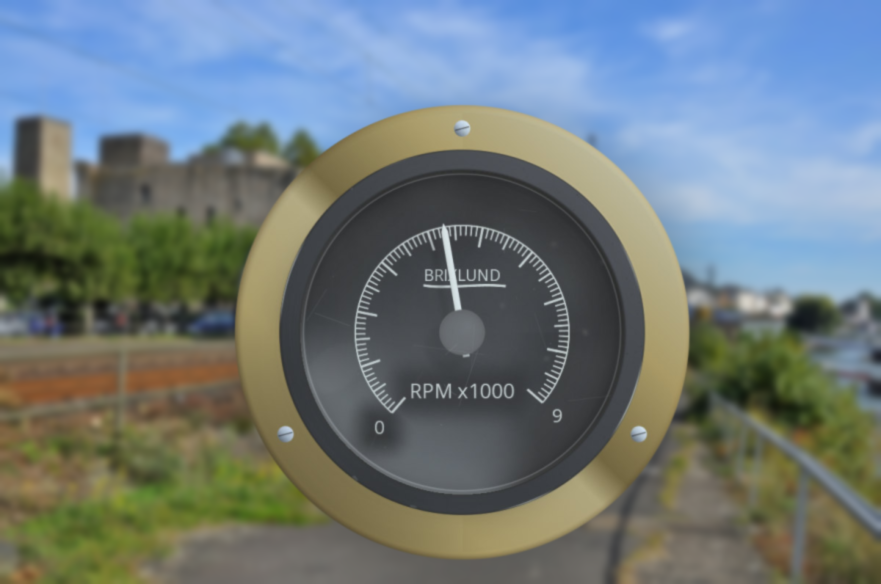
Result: 4300 rpm
